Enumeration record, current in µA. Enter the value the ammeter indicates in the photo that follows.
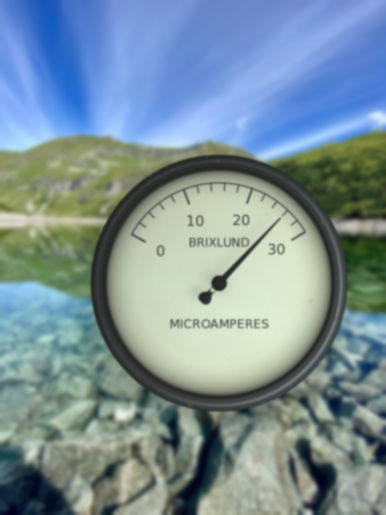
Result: 26 µA
